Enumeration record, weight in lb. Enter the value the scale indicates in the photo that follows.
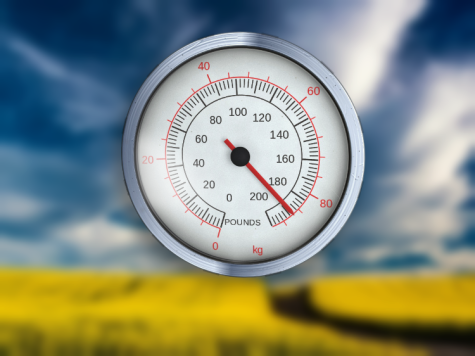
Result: 188 lb
